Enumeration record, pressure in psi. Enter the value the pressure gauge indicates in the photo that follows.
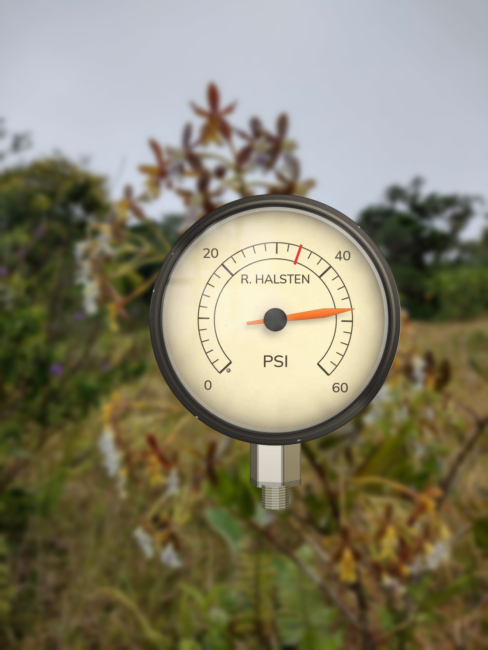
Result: 48 psi
